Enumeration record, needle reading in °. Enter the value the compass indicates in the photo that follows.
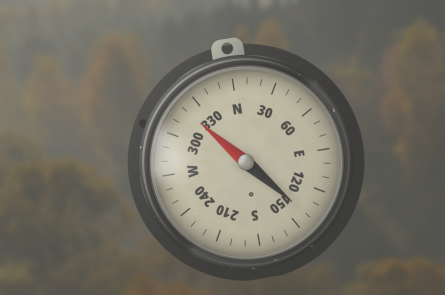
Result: 320 °
